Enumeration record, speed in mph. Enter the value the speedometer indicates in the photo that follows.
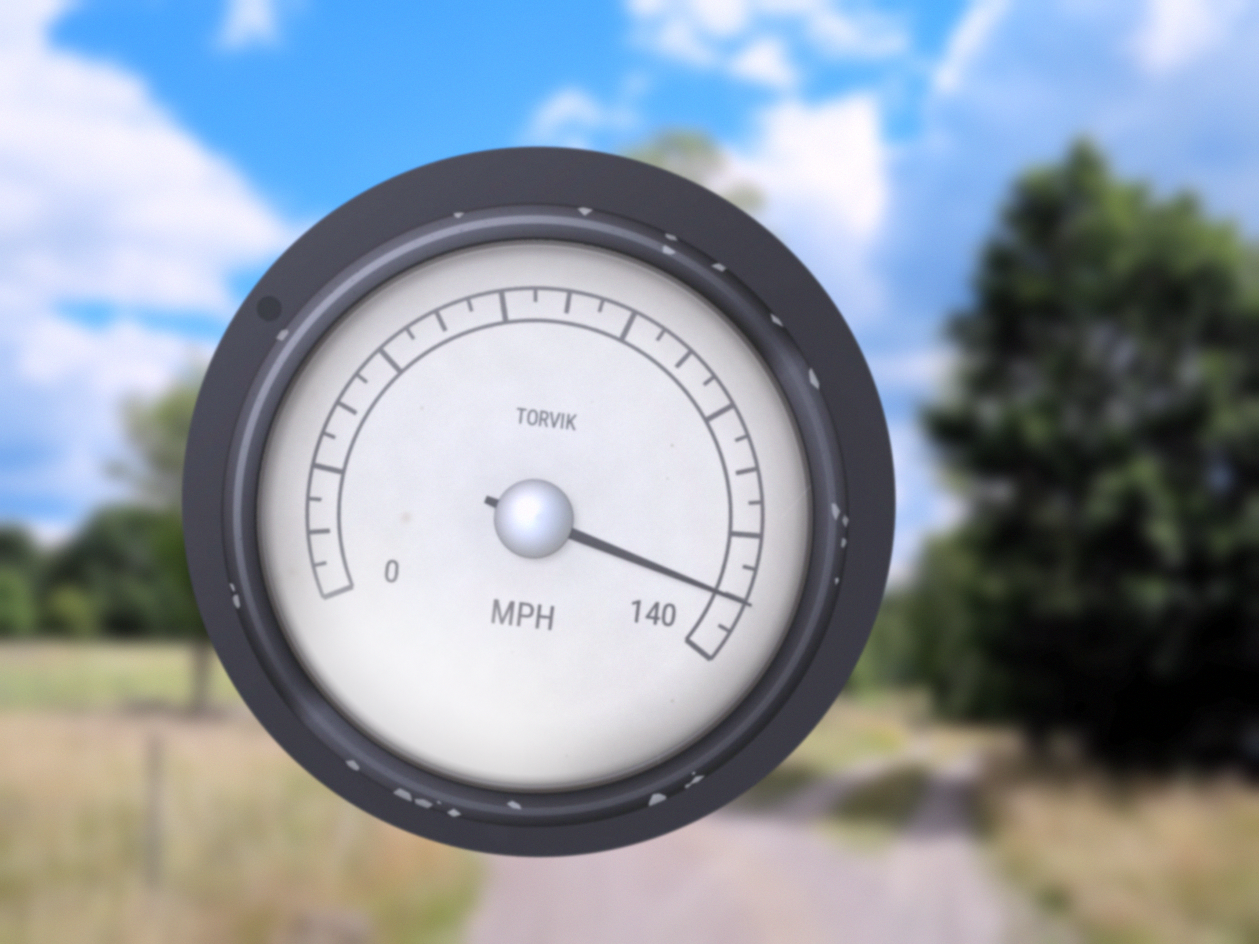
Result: 130 mph
